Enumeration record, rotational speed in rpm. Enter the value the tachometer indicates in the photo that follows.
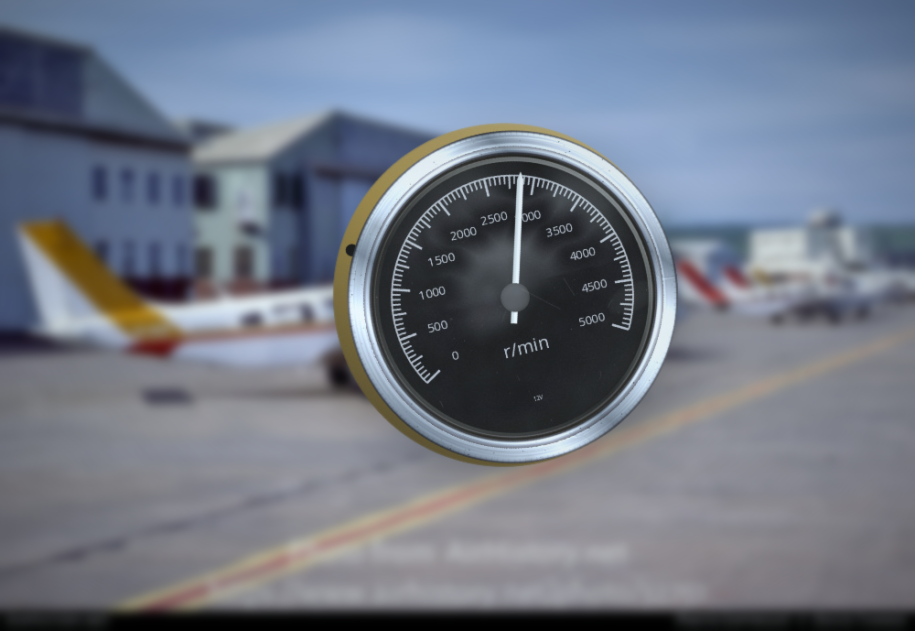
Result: 2850 rpm
